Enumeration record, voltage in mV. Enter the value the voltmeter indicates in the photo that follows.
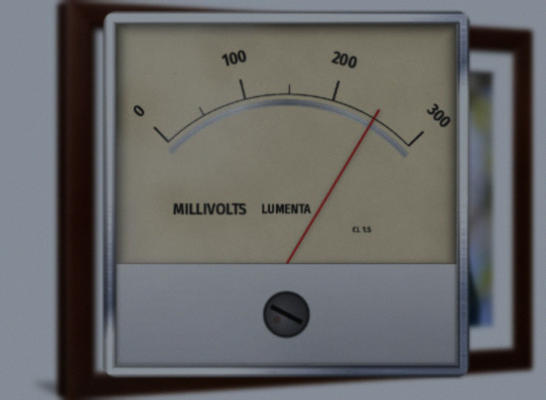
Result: 250 mV
